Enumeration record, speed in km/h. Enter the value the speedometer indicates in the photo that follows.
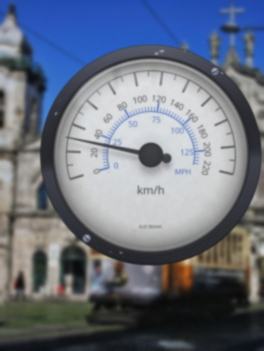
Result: 30 km/h
